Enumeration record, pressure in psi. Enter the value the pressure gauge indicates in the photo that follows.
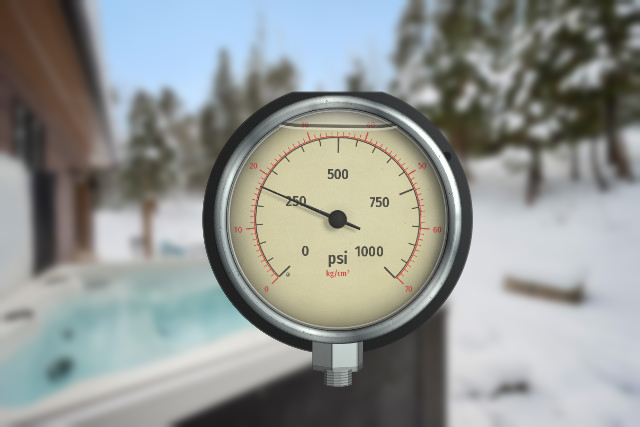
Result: 250 psi
